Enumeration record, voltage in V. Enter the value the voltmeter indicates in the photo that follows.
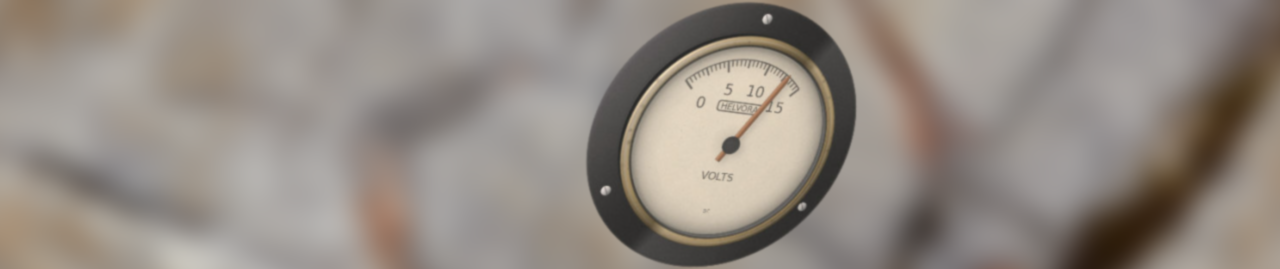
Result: 12.5 V
